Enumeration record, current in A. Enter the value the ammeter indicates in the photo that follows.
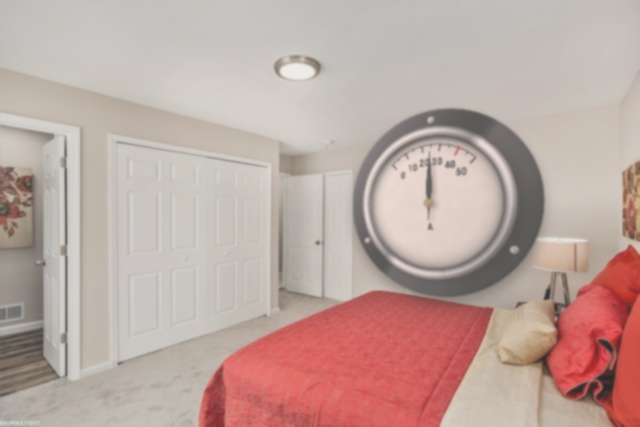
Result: 25 A
